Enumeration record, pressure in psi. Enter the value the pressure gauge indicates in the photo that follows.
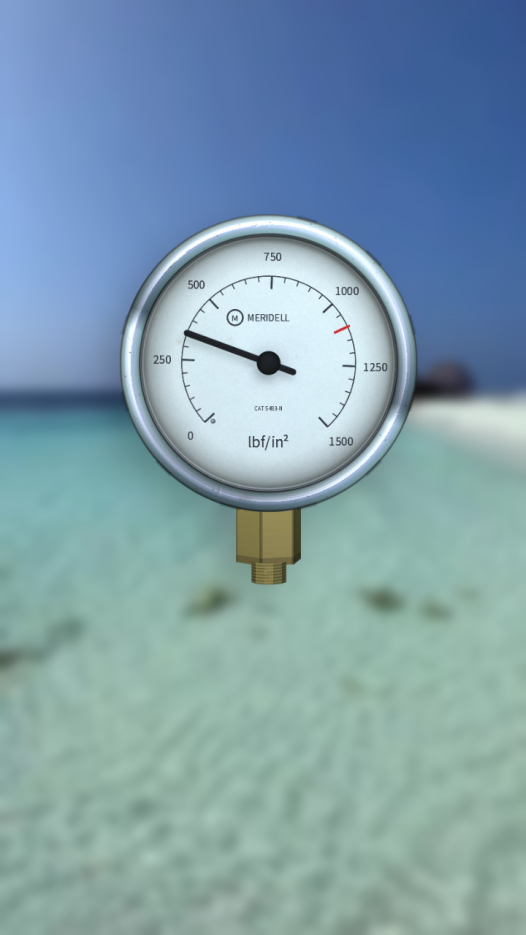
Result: 350 psi
